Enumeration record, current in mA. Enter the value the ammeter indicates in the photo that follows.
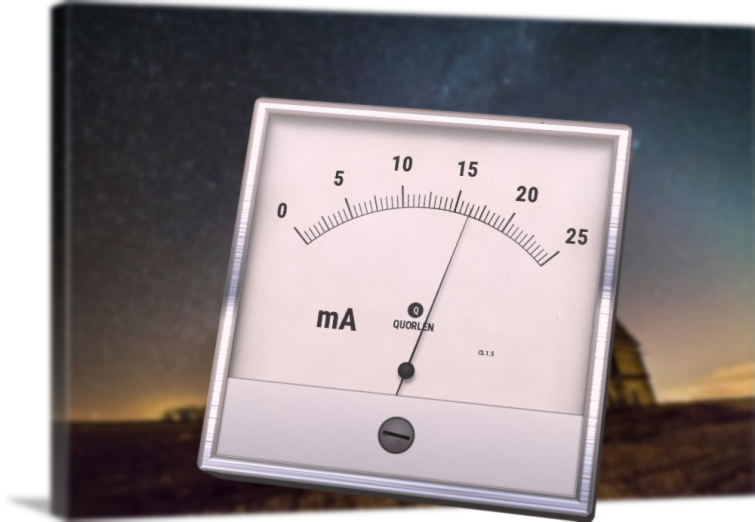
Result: 16.5 mA
